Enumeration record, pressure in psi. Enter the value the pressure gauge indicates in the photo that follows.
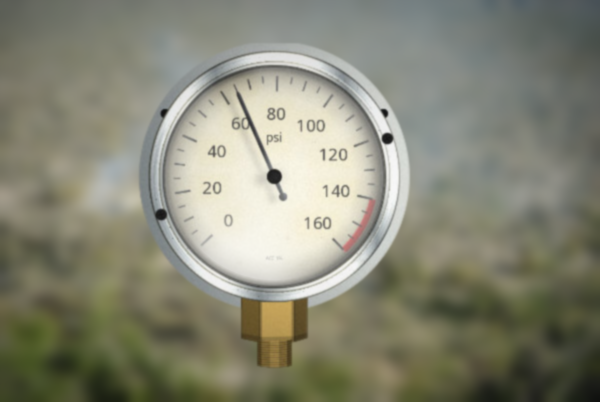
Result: 65 psi
